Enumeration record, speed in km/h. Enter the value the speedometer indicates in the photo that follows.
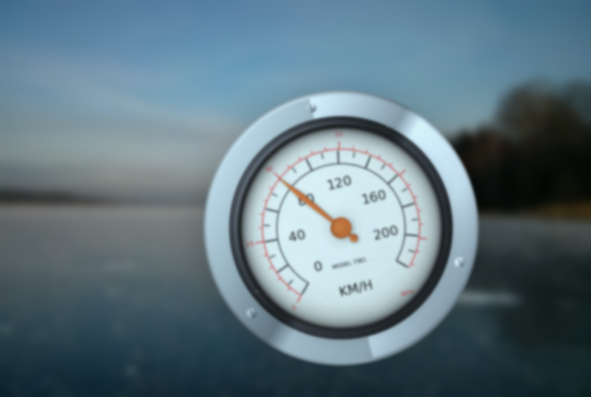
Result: 80 km/h
